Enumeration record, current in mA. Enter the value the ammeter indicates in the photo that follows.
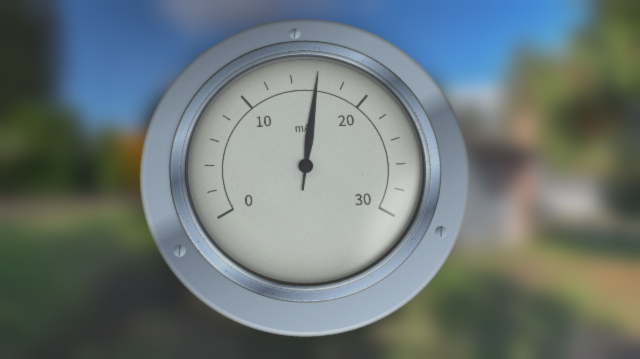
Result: 16 mA
